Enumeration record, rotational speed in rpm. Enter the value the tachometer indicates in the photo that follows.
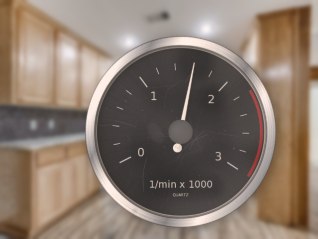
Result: 1600 rpm
